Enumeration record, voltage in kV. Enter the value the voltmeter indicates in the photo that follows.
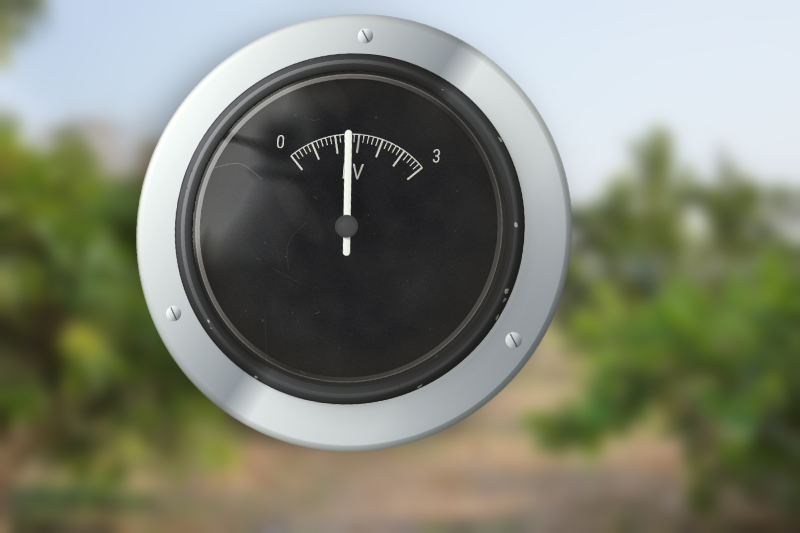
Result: 1.3 kV
